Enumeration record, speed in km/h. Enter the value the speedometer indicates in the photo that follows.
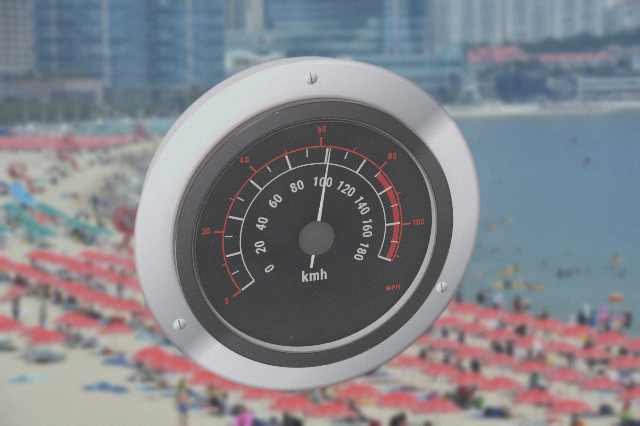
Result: 100 km/h
